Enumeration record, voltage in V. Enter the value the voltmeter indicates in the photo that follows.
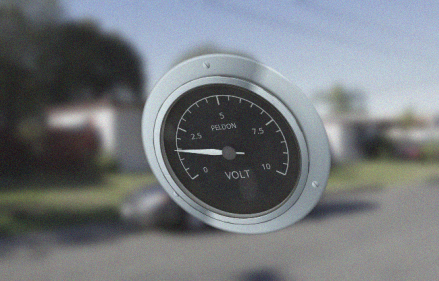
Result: 1.5 V
